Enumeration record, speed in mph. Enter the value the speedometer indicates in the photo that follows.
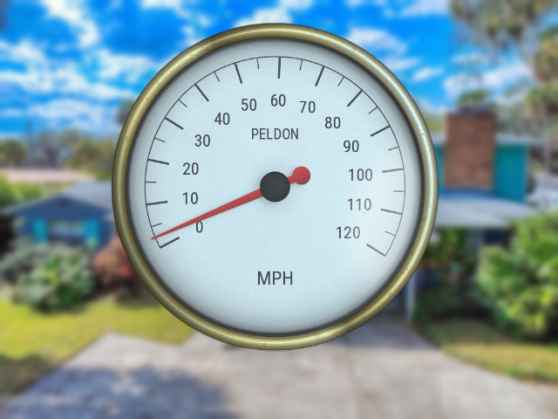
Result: 2.5 mph
